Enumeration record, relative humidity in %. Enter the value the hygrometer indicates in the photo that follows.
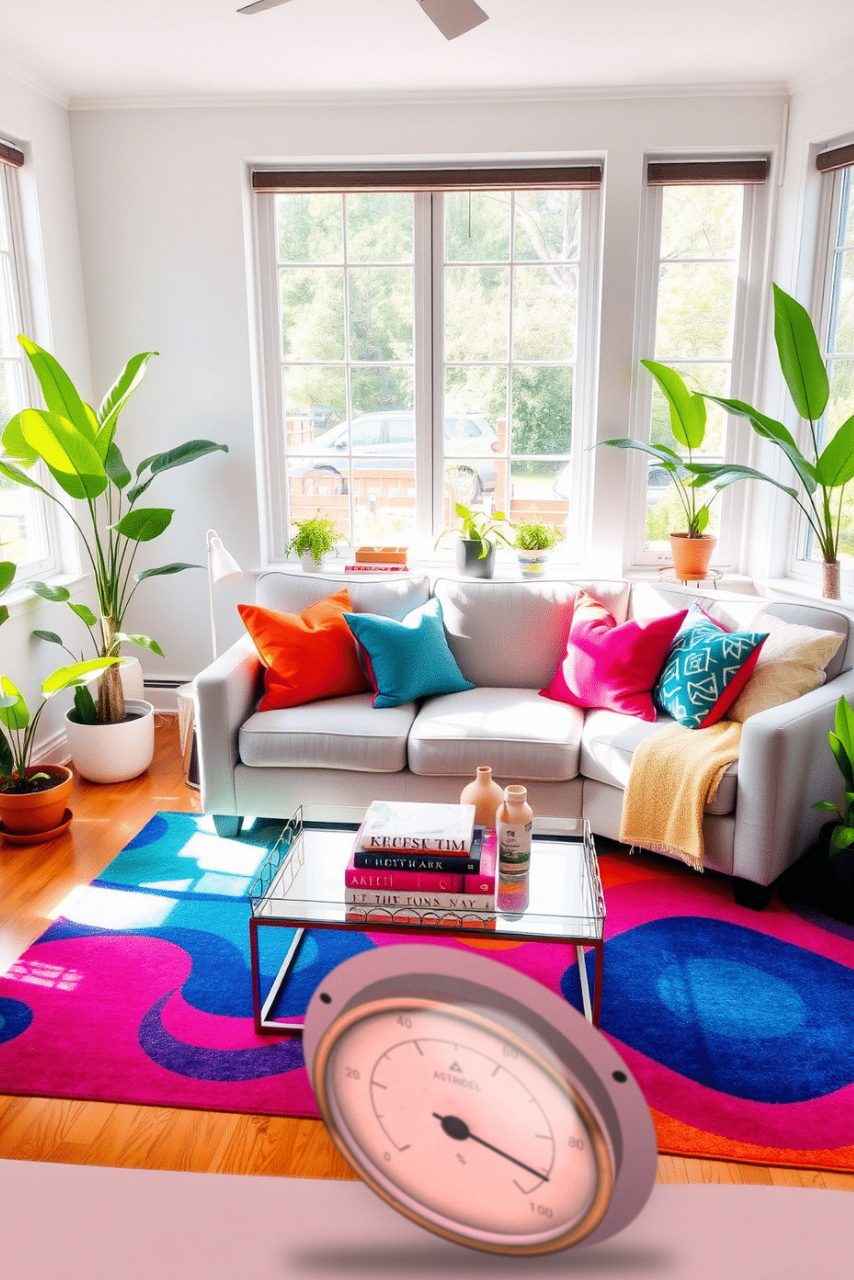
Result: 90 %
